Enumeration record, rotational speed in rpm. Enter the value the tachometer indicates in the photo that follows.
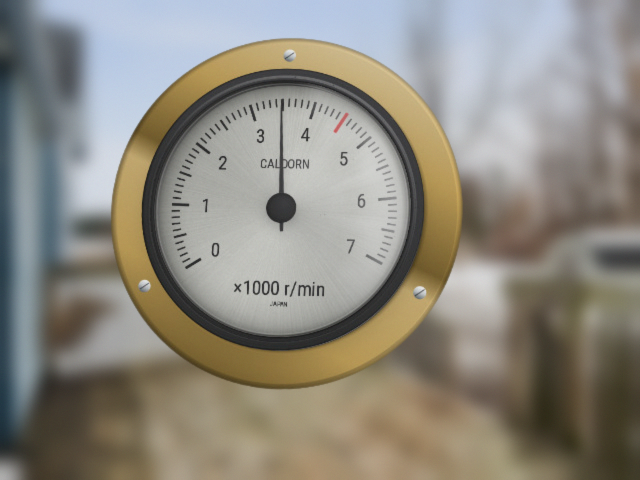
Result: 3500 rpm
